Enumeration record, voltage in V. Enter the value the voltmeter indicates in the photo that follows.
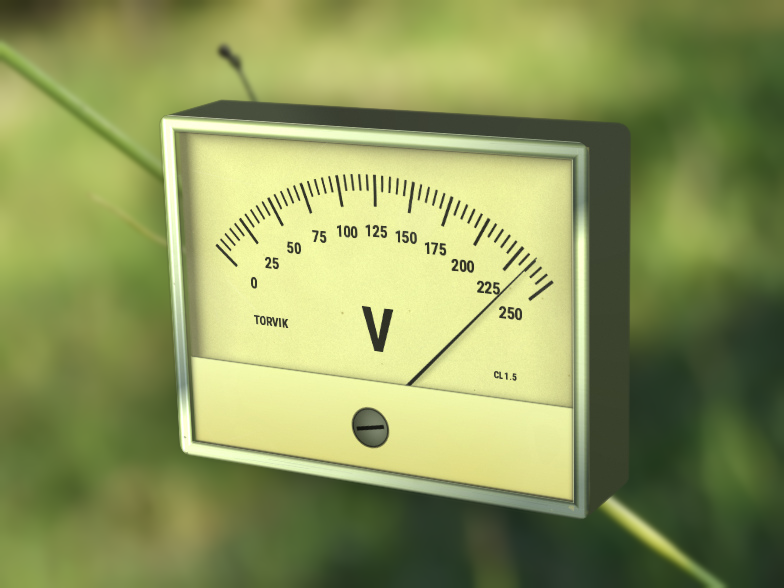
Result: 235 V
